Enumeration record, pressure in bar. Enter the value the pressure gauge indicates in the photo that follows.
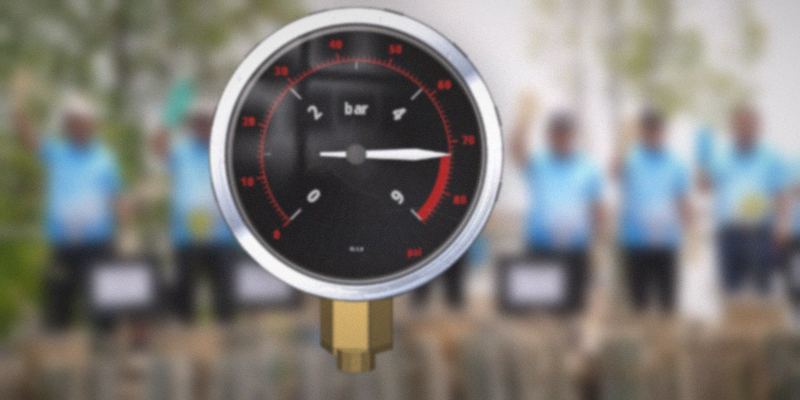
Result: 5 bar
